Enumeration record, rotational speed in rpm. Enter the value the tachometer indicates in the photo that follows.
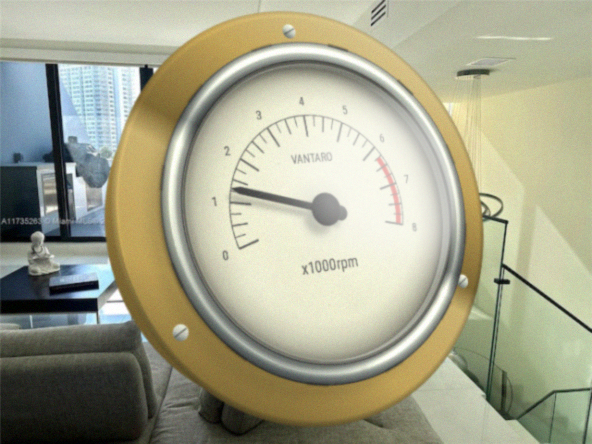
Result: 1250 rpm
